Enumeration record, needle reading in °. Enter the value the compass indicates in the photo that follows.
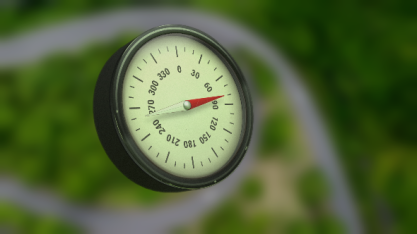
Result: 80 °
